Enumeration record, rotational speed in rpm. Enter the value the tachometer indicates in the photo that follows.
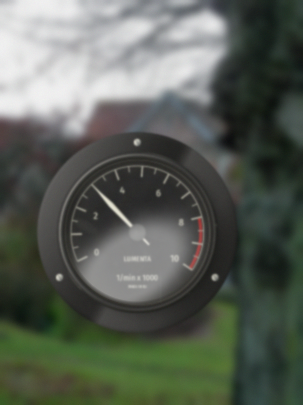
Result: 3000 rpm
